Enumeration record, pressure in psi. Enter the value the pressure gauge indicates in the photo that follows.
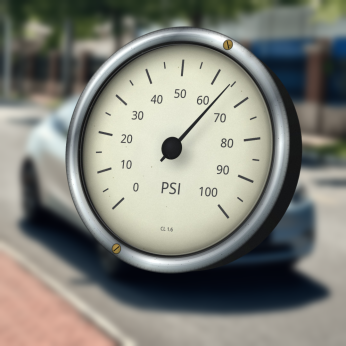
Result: 65 psi
